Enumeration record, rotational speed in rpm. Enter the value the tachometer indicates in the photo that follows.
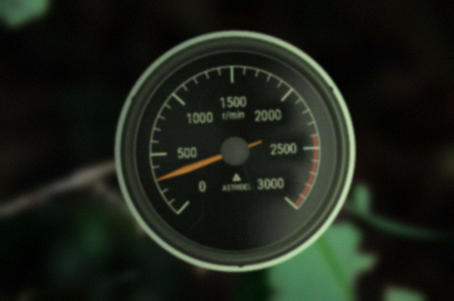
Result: 300 rpm
